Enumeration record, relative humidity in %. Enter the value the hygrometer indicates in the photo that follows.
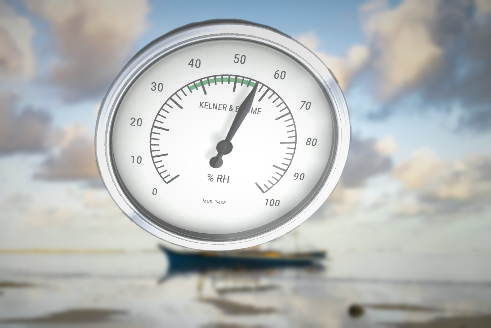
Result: 56 %
